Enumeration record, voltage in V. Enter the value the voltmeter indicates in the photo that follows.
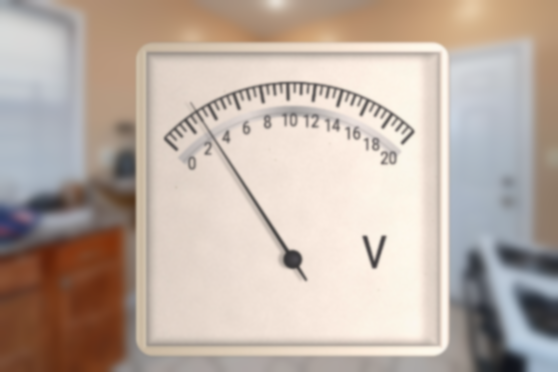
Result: 3 V
